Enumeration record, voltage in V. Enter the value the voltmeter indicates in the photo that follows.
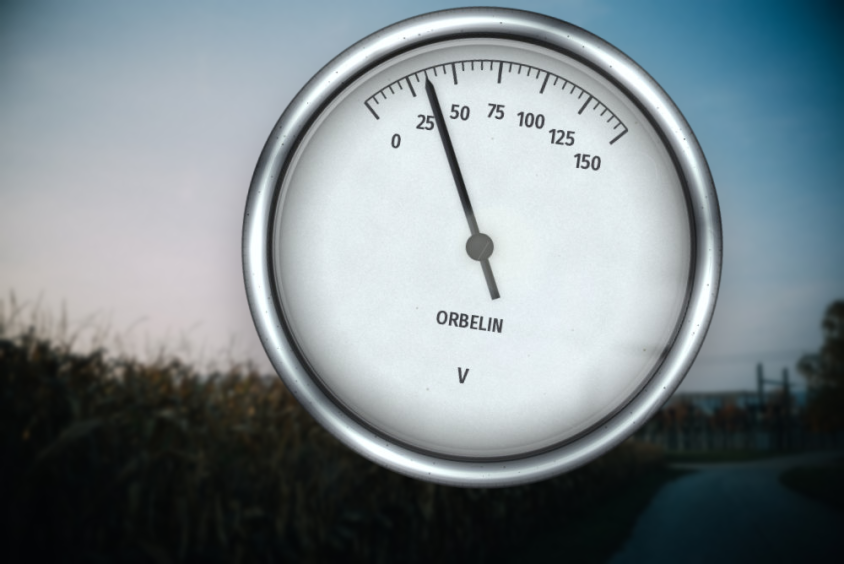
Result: 35 V
